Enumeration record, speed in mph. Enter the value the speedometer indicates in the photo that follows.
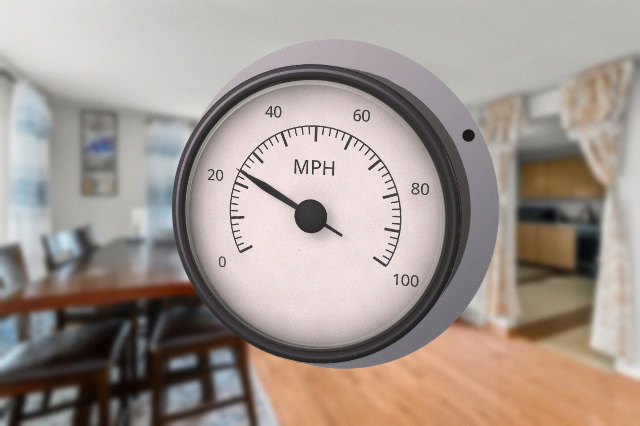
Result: 24 mph
